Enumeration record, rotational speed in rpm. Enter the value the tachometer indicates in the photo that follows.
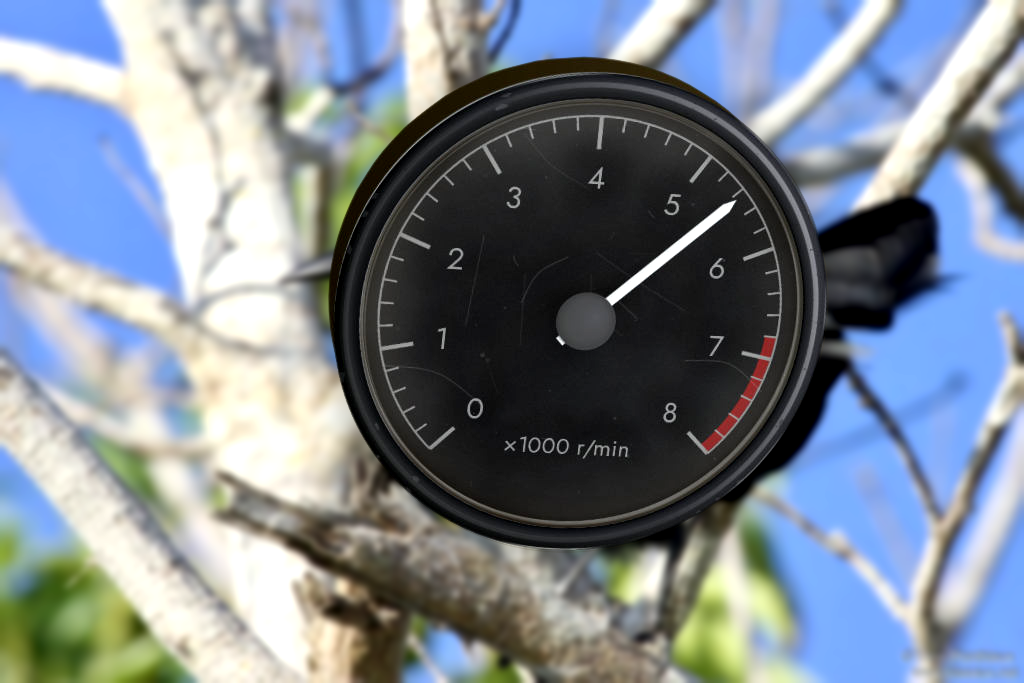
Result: 5400 rpm
